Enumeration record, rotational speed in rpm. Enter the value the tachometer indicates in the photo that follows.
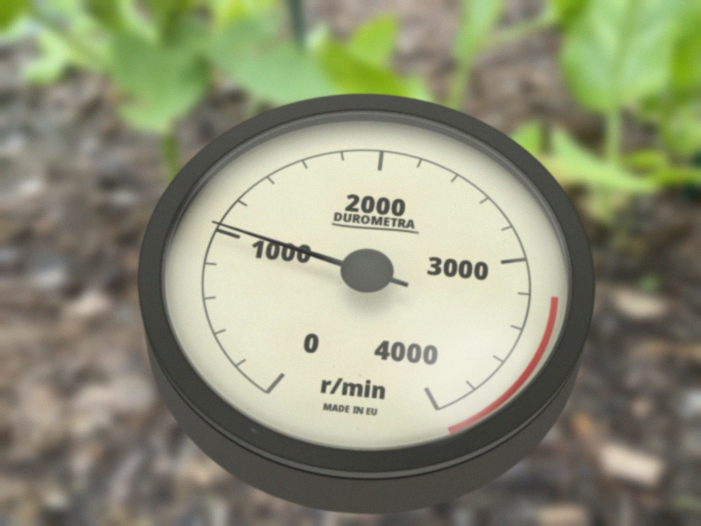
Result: 1000 rpm
